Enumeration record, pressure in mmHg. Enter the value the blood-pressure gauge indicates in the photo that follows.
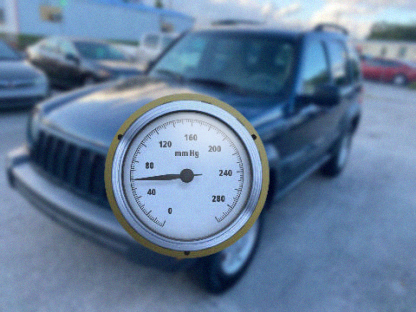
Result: 60 mmHg
